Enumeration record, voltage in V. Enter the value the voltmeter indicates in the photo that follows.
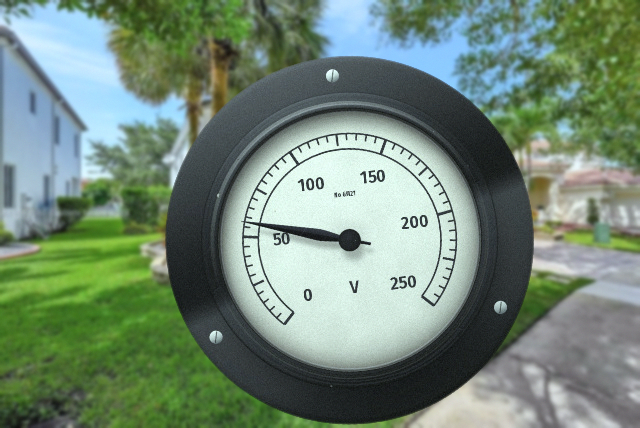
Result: 57.5 V
